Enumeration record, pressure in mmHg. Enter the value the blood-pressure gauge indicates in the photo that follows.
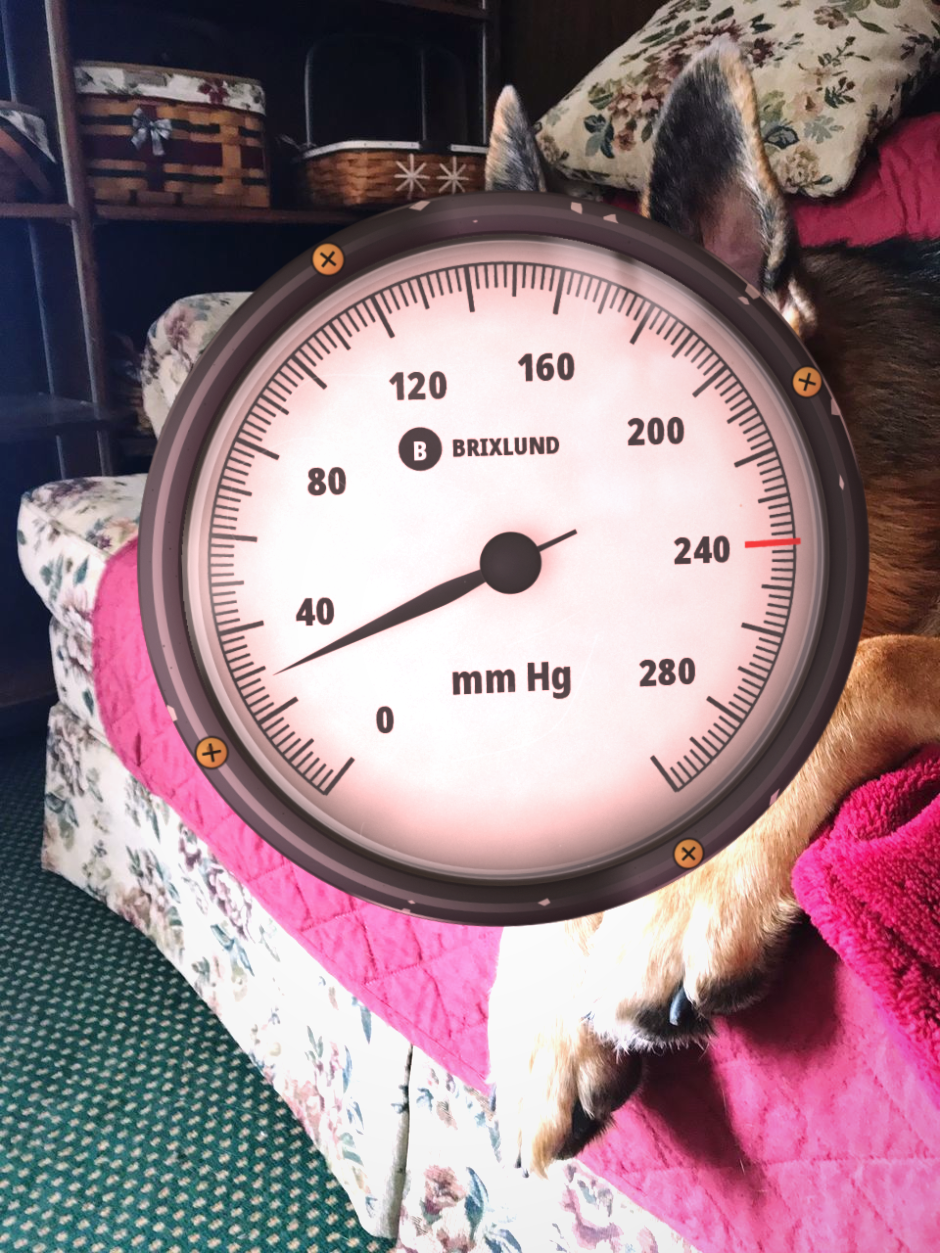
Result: 28 mmHg
